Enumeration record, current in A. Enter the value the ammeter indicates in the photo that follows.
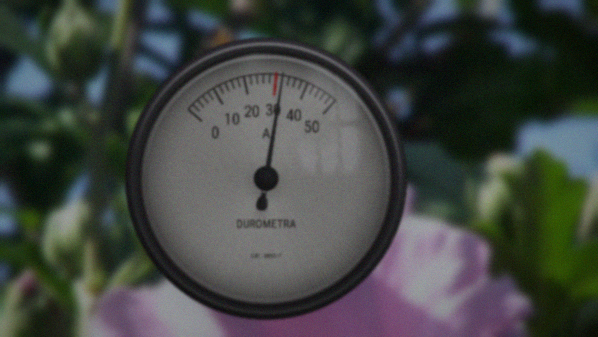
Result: 32 A
